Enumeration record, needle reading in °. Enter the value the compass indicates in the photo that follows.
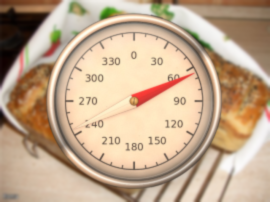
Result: 65 °
